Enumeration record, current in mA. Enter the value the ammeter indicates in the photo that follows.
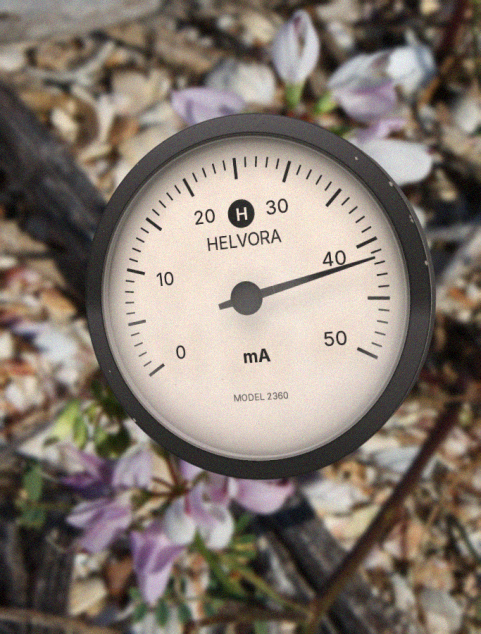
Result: 41.5 mA
